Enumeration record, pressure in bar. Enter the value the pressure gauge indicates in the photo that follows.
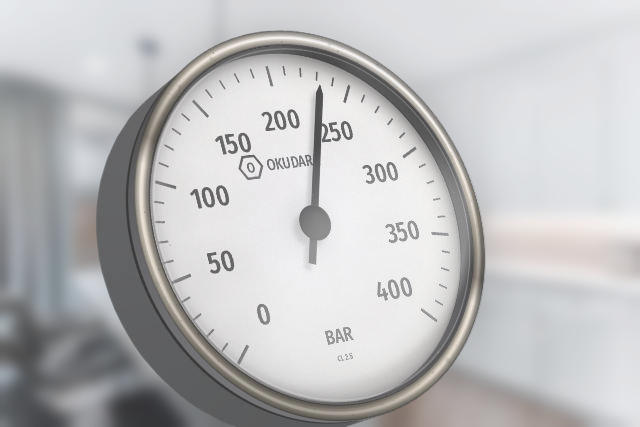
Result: 230 bar
